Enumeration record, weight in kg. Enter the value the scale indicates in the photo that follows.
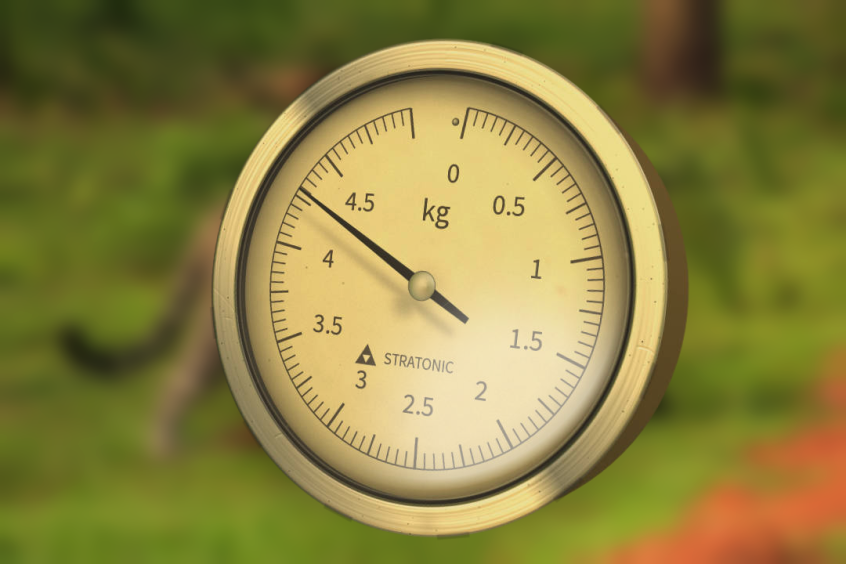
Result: 4.3 kg
